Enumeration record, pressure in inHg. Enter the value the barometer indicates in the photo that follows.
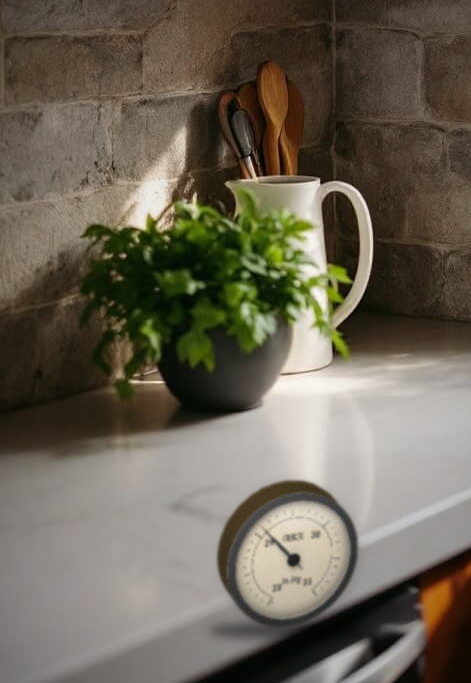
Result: 29.1 inHg
